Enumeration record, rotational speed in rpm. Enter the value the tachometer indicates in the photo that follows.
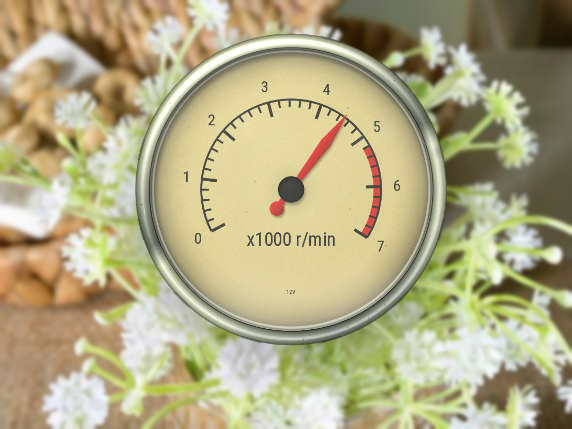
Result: 4500 rpm
